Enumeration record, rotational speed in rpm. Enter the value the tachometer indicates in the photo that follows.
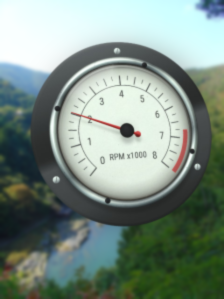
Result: 2000 rpm
